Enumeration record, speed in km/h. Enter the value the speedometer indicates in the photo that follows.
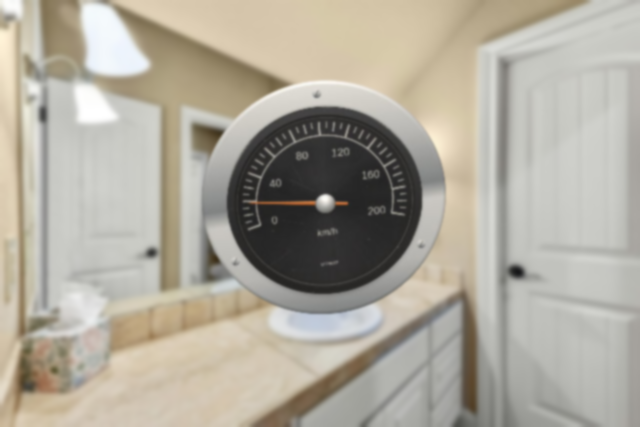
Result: 20 km/h
